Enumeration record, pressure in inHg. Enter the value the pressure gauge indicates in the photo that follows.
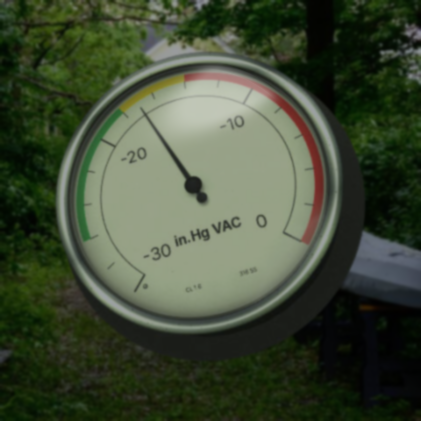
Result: -17 inHg
